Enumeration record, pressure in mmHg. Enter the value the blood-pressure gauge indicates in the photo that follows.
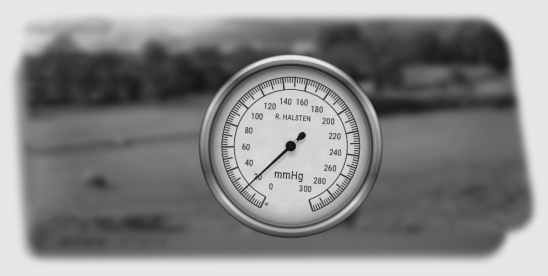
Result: 20 mmHg
